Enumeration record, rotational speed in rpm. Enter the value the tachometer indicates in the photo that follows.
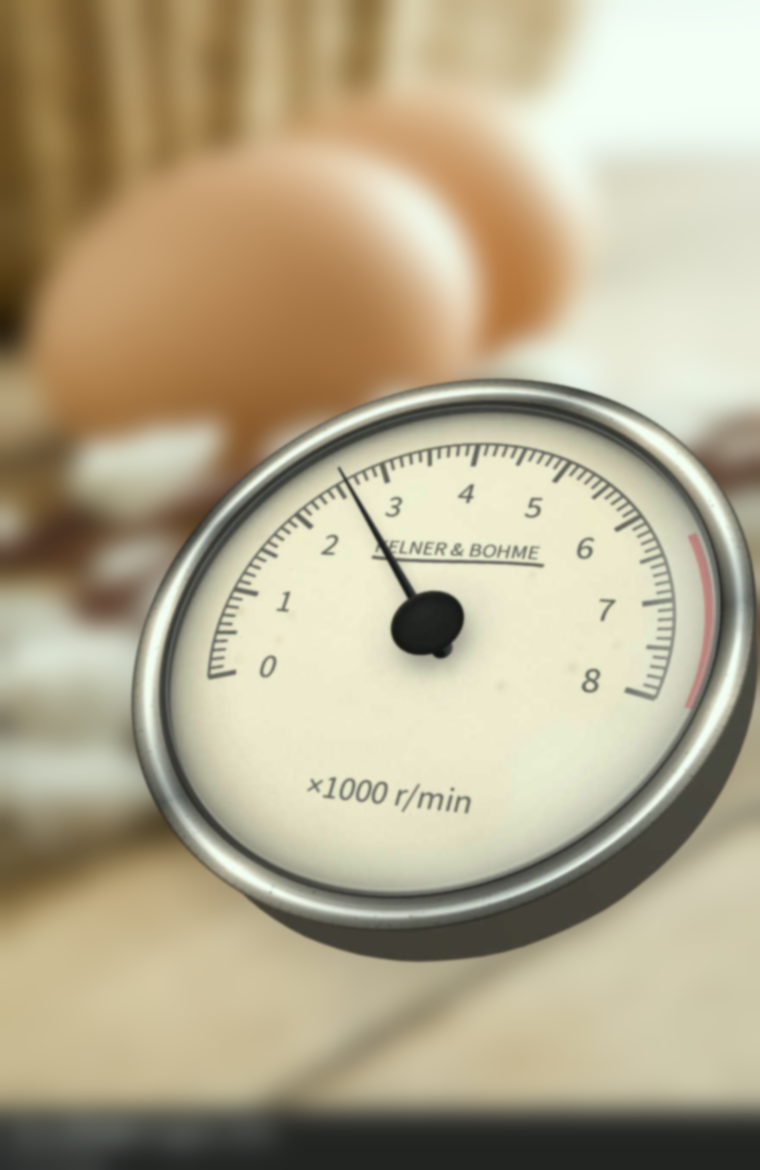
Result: 2600 rpm
